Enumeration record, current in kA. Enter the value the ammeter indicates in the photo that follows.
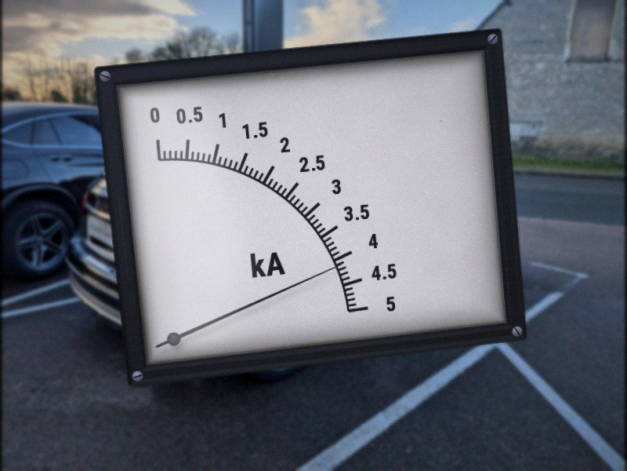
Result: 4.1 kA
